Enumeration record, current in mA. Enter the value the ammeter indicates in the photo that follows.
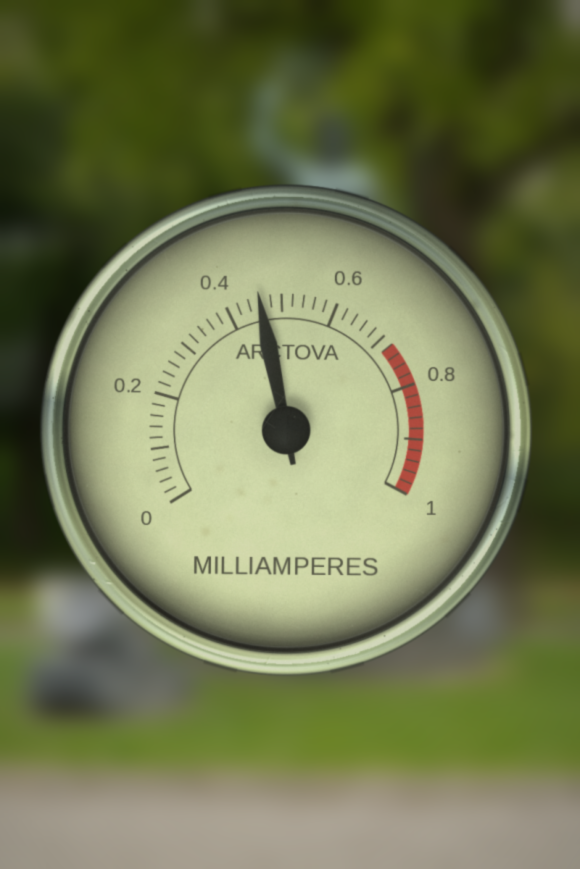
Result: 0.46 mA
